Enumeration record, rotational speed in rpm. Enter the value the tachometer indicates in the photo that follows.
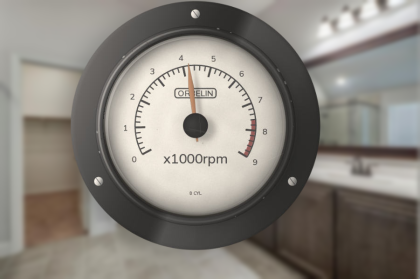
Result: 4200 rpm
